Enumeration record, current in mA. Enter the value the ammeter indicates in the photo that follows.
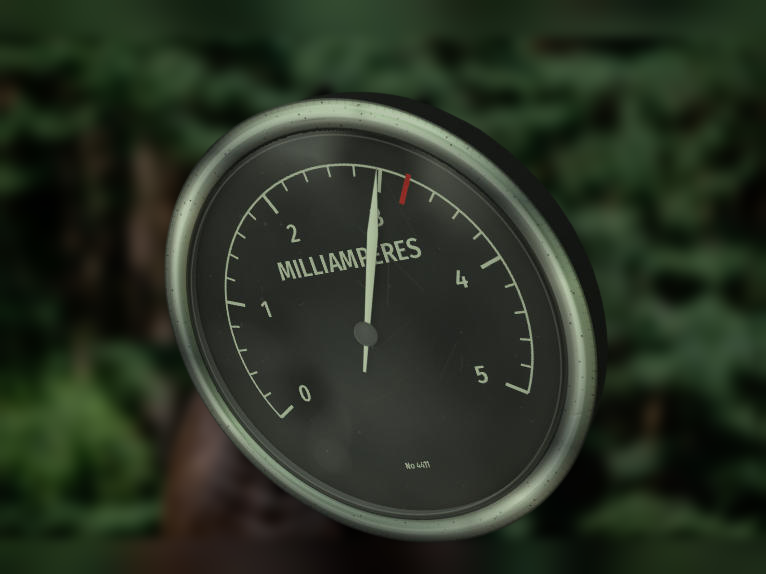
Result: 3 mA
